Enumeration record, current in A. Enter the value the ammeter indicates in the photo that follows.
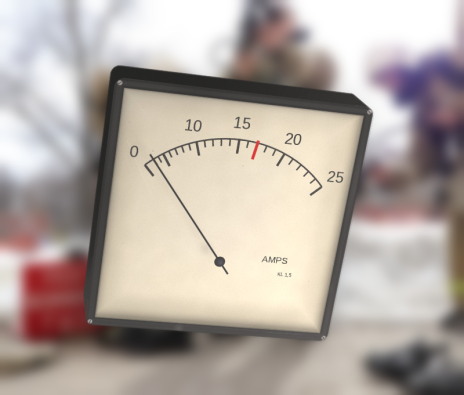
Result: 3 A
